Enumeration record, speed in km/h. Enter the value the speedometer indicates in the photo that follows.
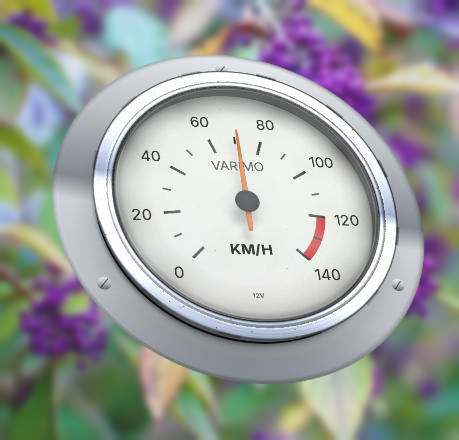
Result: 70 km/h
